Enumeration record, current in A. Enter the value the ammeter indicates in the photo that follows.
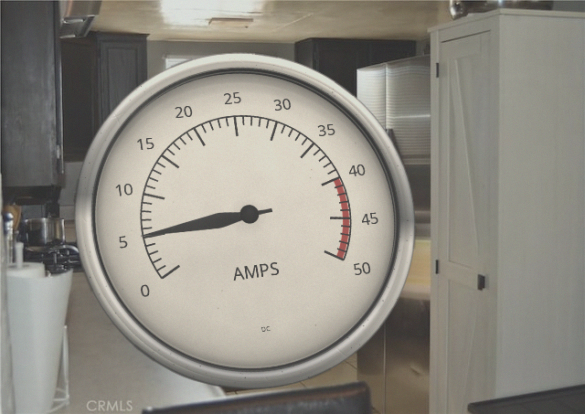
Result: 5 A
